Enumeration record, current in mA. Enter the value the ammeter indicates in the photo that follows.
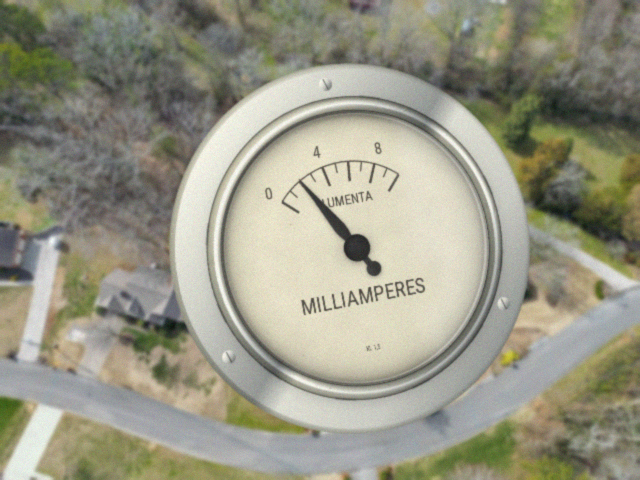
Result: 2 mA
